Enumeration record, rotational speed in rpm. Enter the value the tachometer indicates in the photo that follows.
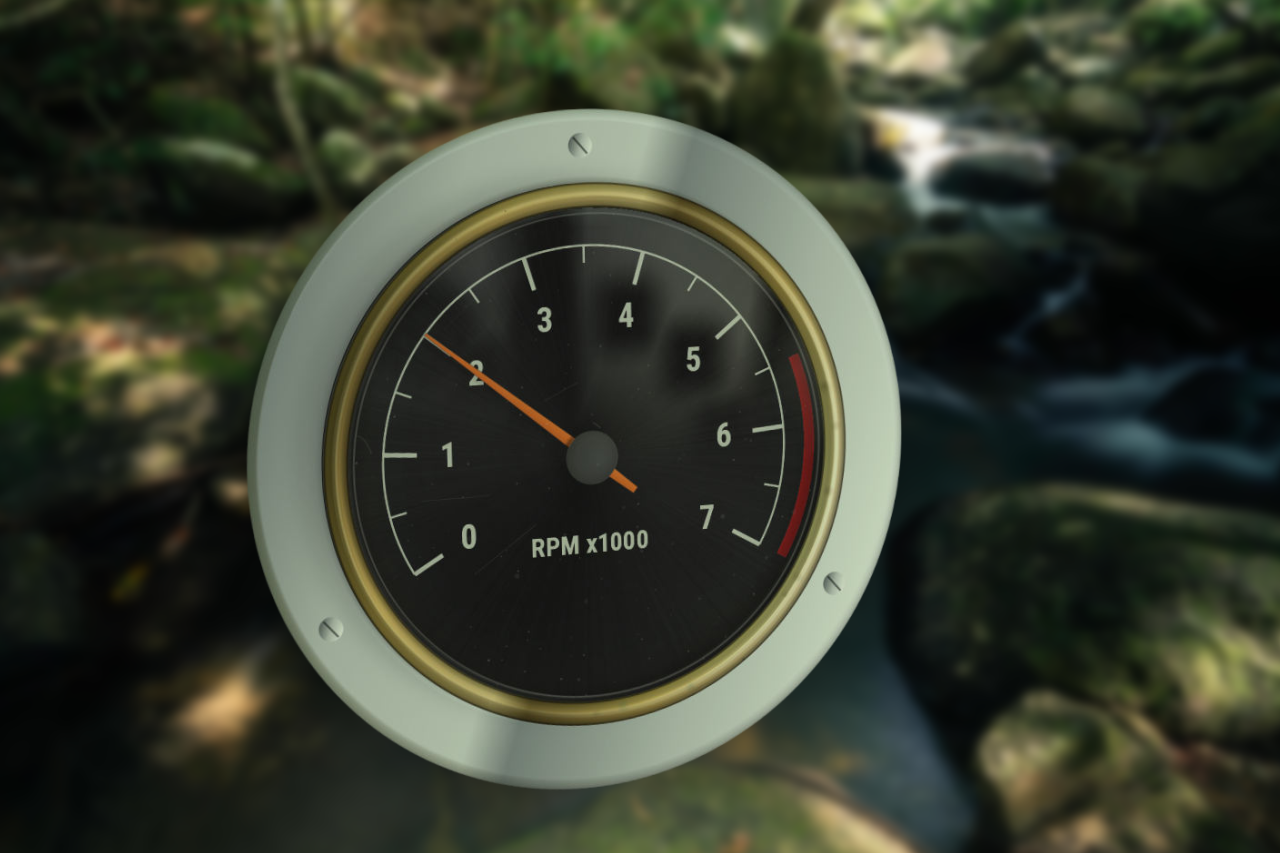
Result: 2000 rpm
